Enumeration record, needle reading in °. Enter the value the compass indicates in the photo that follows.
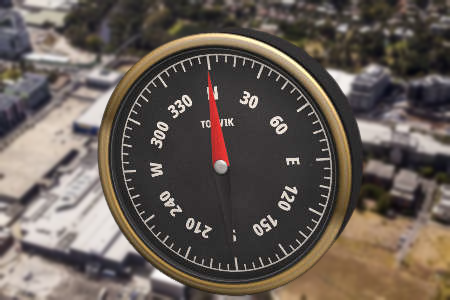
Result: 0 °
